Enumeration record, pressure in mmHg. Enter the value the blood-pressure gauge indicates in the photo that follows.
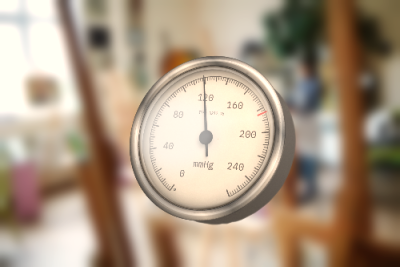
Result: 120 mmHg
